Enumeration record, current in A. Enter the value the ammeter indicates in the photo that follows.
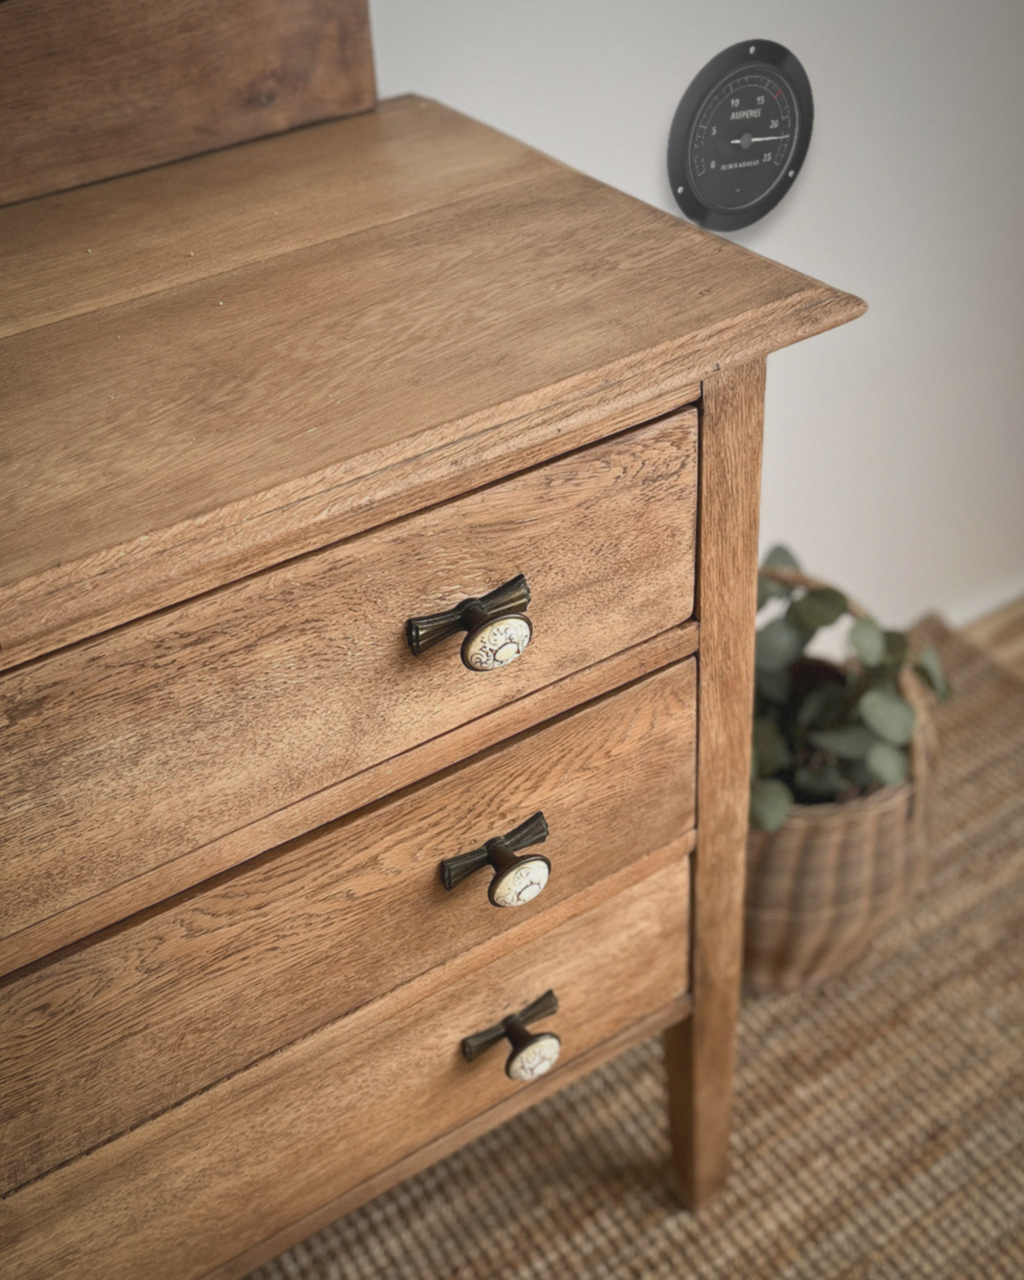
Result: 22 A
